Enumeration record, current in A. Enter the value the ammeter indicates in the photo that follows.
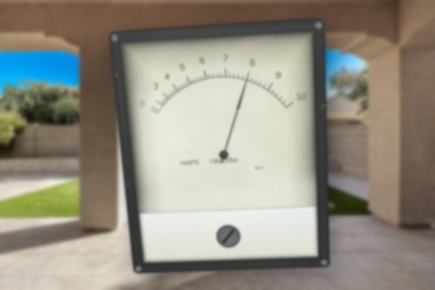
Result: 8 A
